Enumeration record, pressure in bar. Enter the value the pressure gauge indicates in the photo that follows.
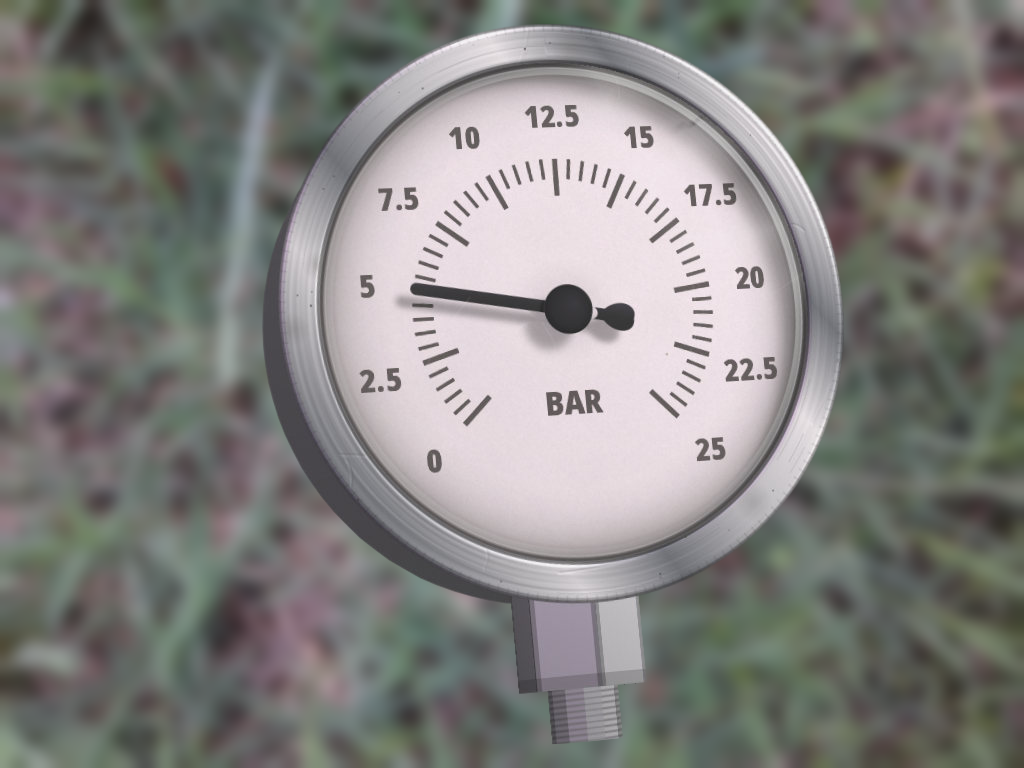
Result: 5 bar
